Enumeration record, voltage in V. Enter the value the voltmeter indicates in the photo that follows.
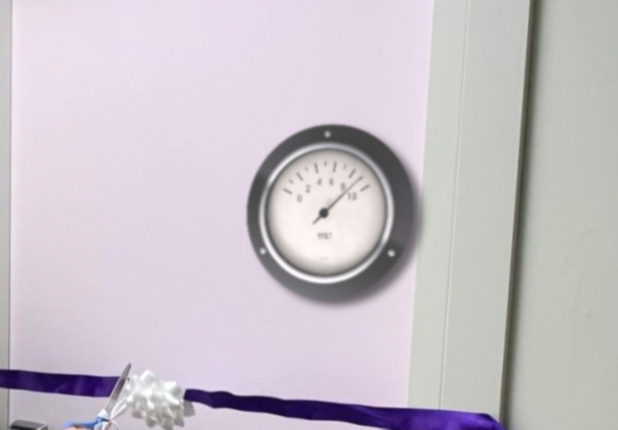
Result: 9 V
